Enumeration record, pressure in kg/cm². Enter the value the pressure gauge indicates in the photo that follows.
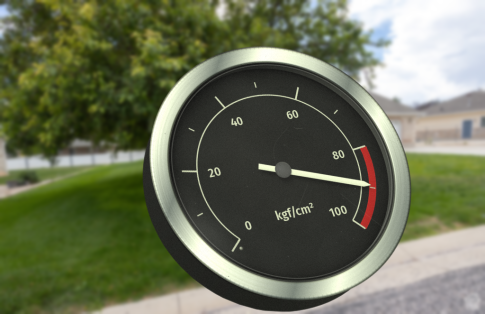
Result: 90 kg/cm²
